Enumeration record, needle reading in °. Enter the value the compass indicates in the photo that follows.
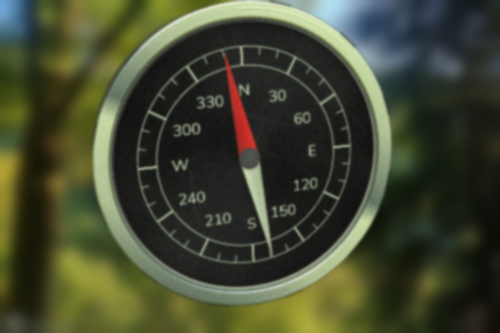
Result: 350 °
